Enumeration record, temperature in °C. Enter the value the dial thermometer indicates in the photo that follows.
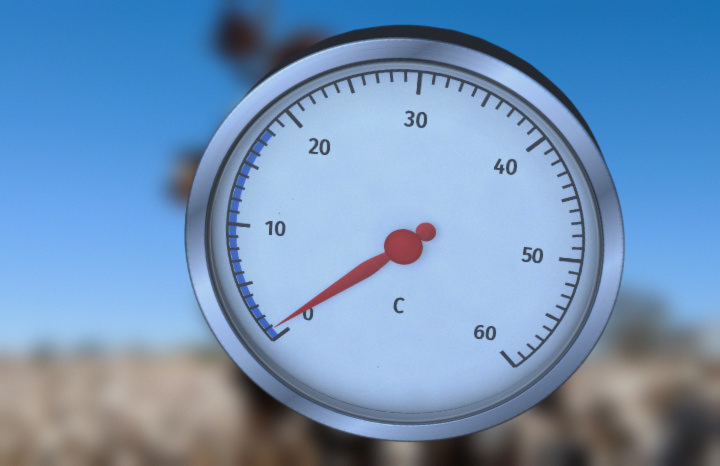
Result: 1 °C
